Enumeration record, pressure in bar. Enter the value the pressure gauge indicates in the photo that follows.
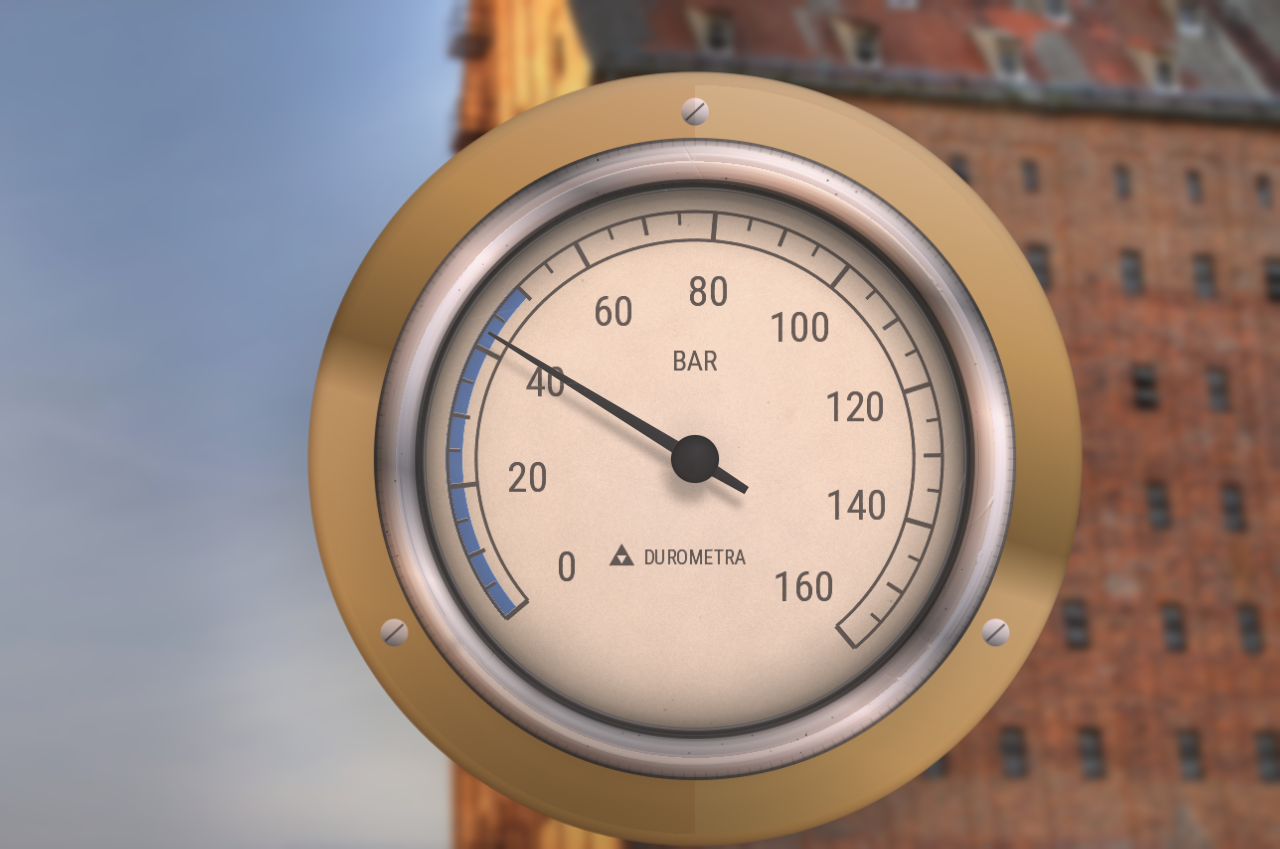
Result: 42.5 bar
